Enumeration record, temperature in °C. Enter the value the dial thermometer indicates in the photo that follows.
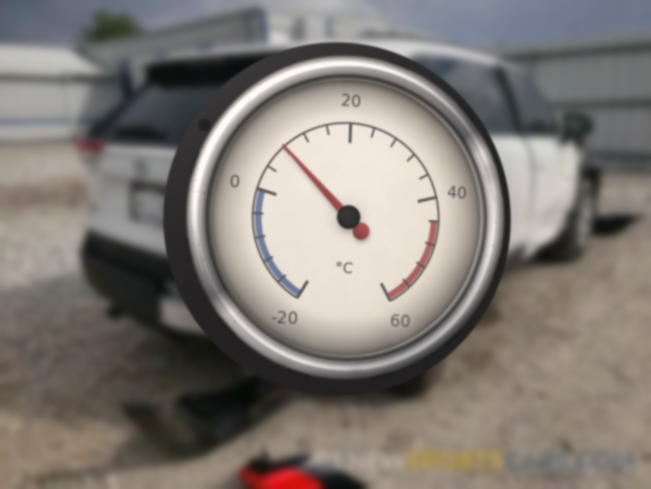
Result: 8 °C
